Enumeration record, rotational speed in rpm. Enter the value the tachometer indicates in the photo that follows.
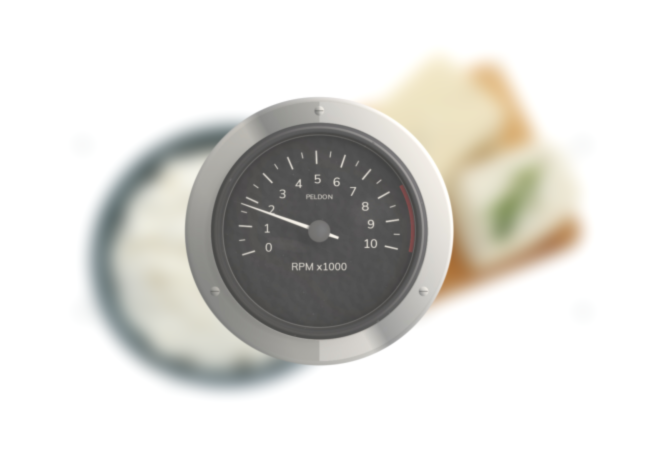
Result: 1750 rpm
